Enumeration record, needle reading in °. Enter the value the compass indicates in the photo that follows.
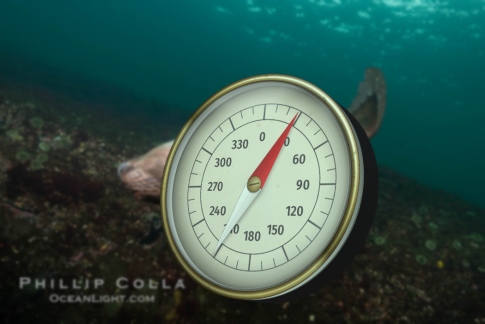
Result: 30 °
